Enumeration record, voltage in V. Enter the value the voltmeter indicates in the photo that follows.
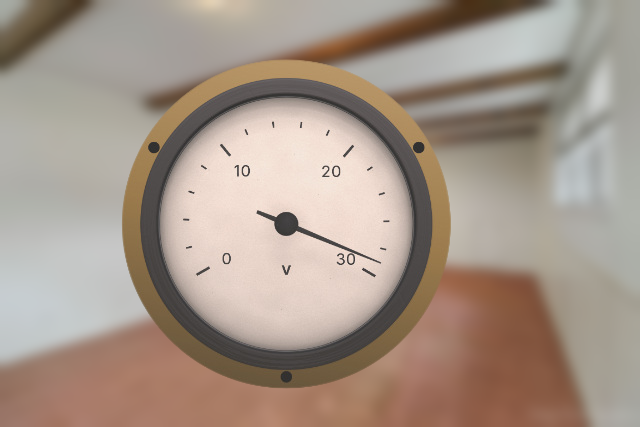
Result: 29 V
